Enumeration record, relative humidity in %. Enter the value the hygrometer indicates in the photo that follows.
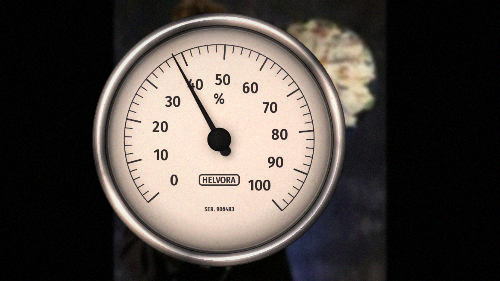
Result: 38 %
